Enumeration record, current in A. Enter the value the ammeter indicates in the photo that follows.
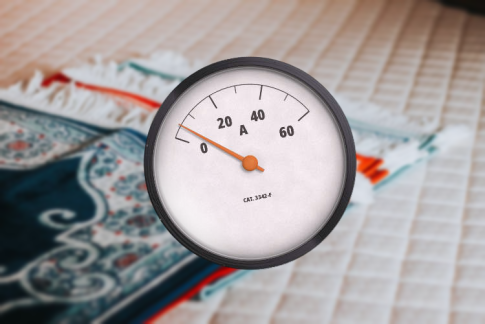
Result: 5 A
